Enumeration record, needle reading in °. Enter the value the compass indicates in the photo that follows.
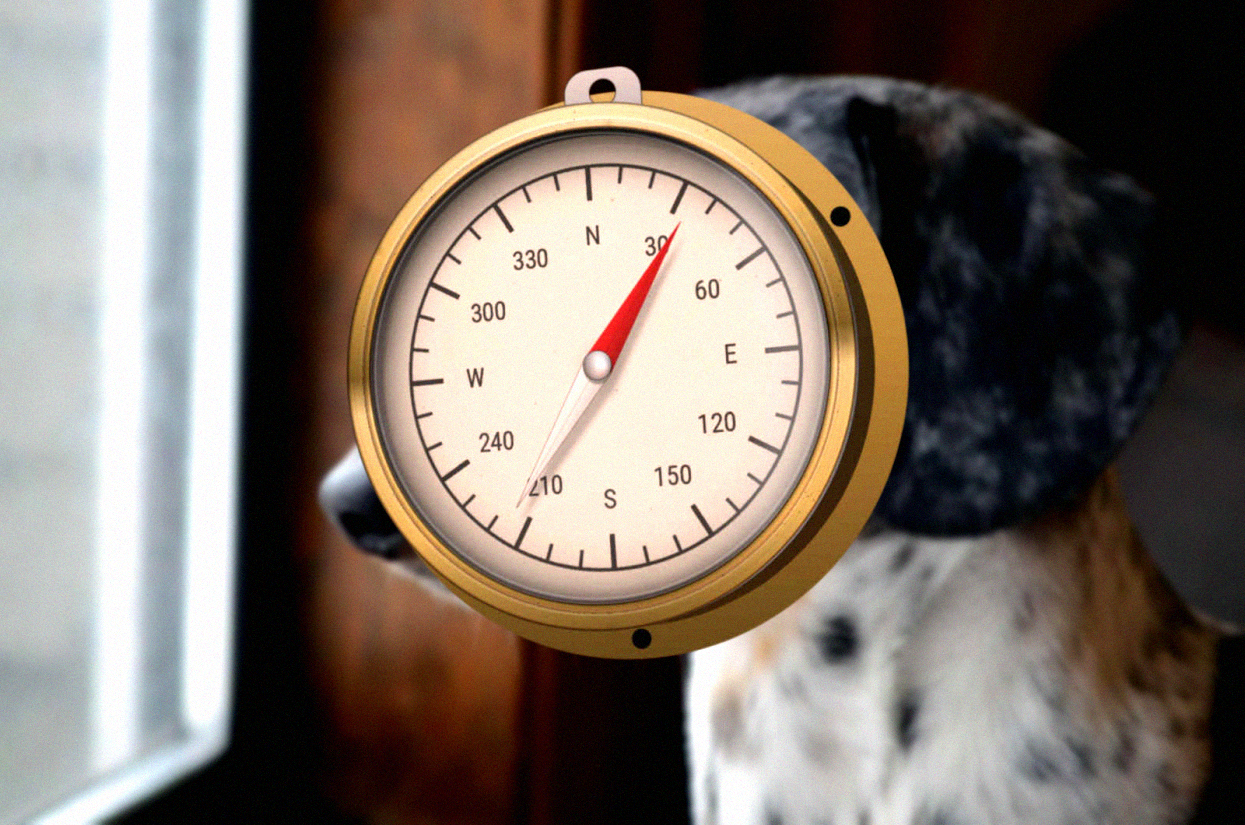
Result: 35 °
